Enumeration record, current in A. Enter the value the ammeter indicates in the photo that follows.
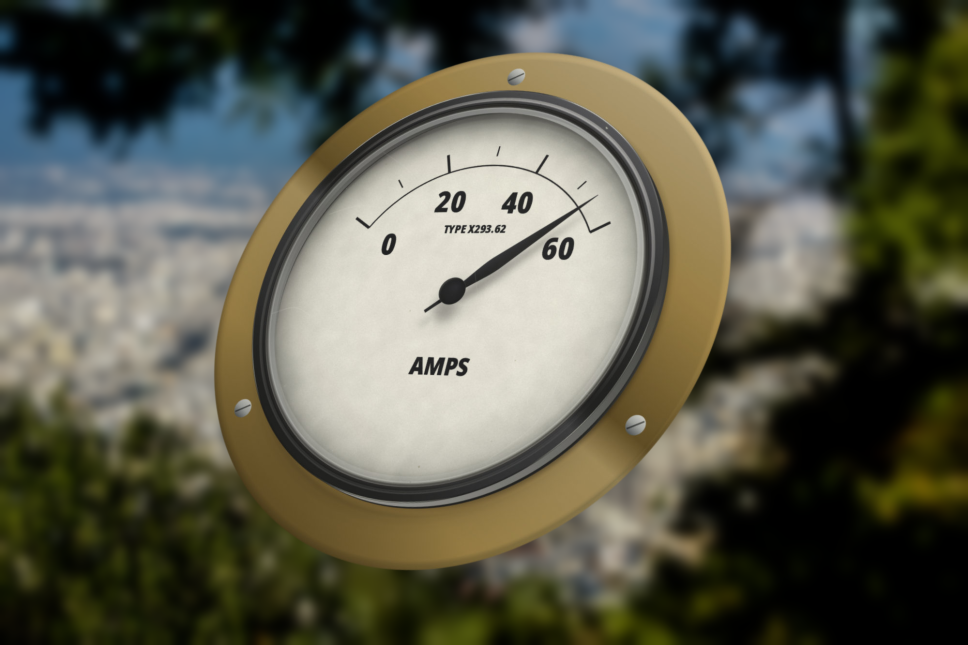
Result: 55 A
